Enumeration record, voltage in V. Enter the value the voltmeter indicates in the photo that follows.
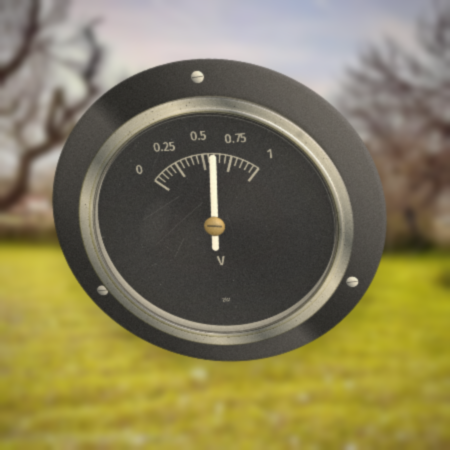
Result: 0.6 V
